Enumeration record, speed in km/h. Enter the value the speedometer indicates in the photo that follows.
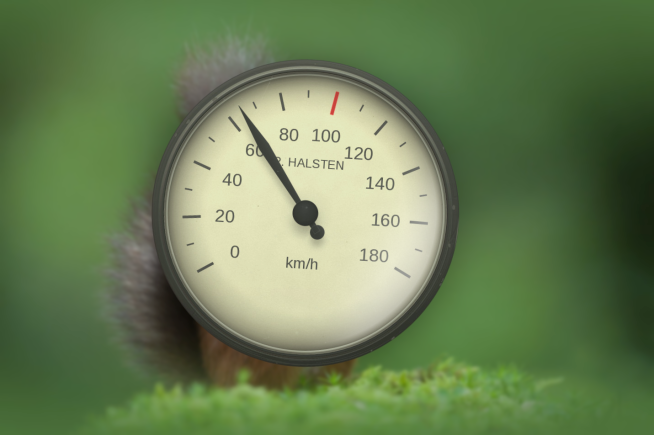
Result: 65 km/h
